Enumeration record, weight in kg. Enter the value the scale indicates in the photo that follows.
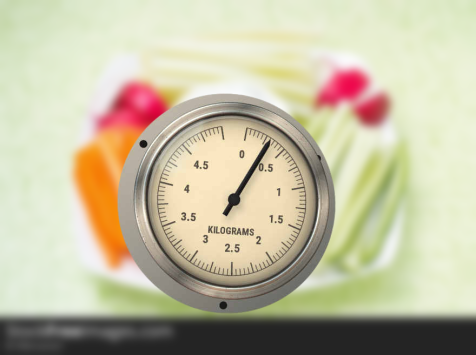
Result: 0.3 kg
